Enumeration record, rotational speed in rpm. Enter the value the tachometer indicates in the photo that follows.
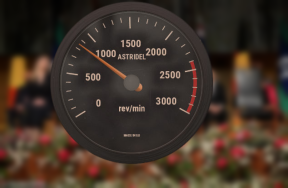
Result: 850 rpm
